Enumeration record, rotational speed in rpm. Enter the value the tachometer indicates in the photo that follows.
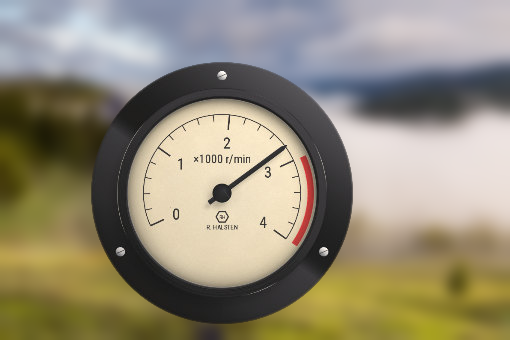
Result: 2800 rpm
